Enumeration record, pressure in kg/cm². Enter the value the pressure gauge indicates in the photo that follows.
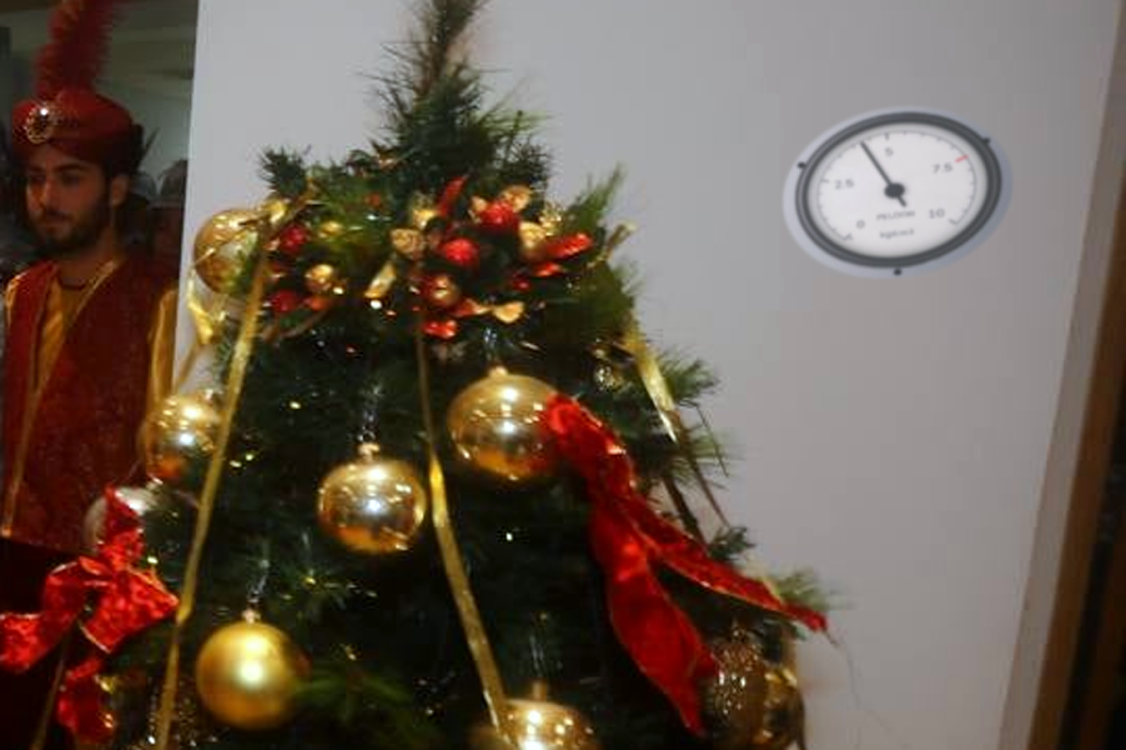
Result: 4.25 kg/cm²
